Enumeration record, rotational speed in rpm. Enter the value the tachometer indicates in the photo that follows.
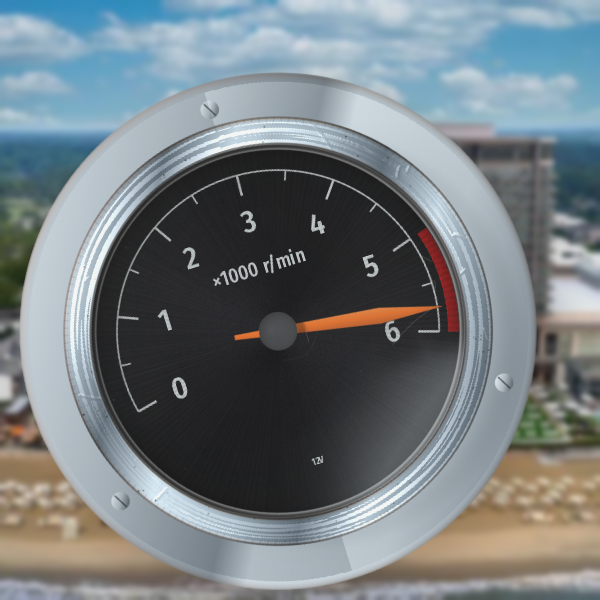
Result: 5750 rpm
